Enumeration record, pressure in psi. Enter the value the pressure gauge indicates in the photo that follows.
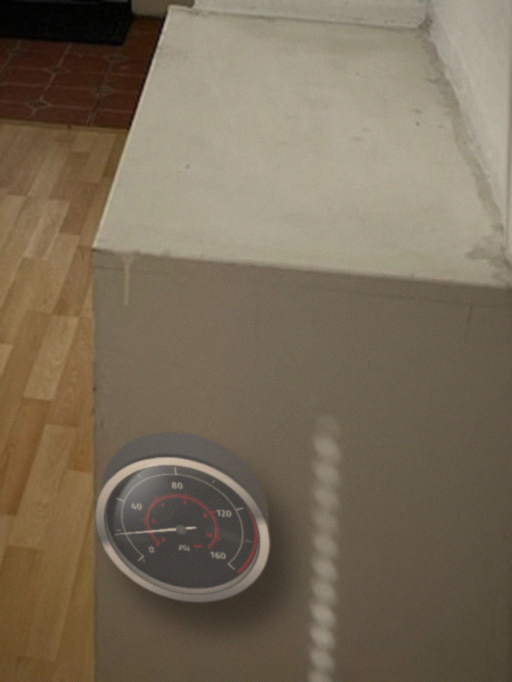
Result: 20 psi
